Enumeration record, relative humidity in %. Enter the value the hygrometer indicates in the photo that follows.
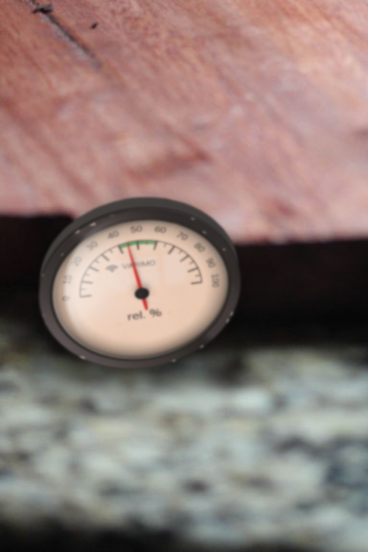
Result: 45 %
